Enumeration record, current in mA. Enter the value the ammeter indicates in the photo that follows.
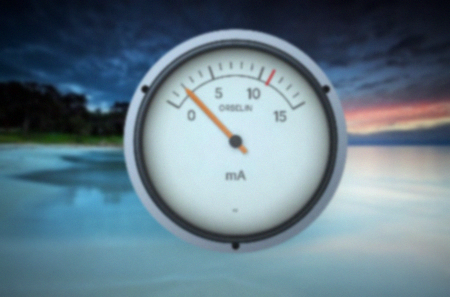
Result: 2 mA
